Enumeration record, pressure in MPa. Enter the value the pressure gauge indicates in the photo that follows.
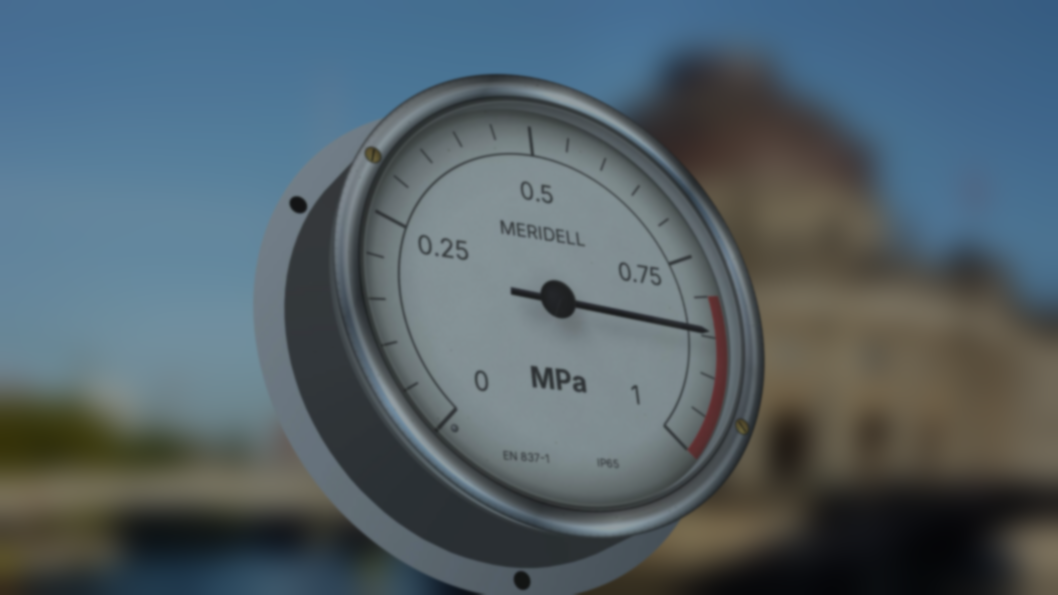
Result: 0.85 MPa
